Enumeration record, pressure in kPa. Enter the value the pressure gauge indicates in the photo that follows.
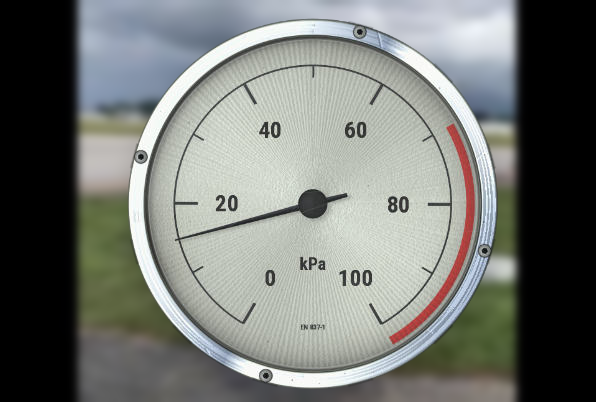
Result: 15 kPa
